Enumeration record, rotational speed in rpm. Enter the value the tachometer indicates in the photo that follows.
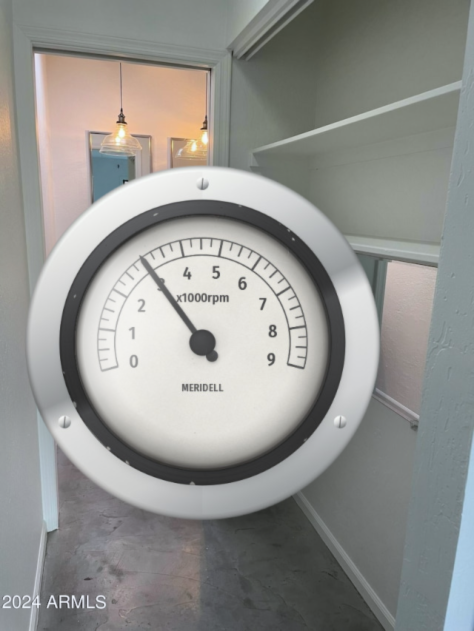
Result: 3000 rpm
